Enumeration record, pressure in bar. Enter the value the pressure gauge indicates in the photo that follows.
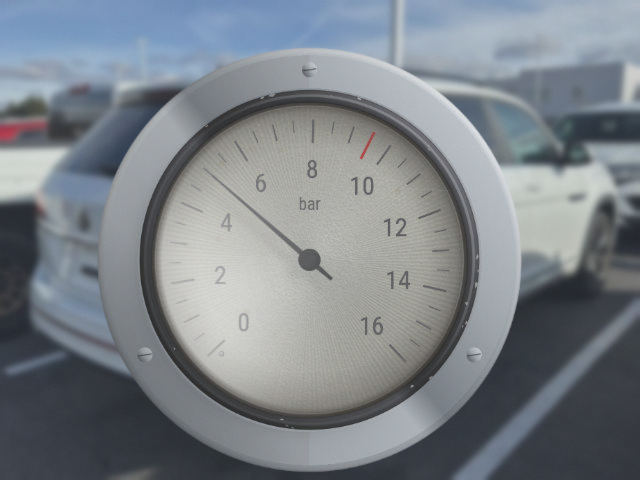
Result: 5 bar
